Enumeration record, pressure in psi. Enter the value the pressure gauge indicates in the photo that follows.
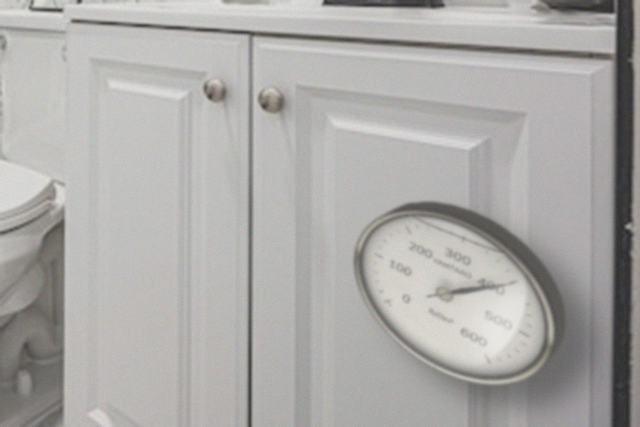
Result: 400 psi
